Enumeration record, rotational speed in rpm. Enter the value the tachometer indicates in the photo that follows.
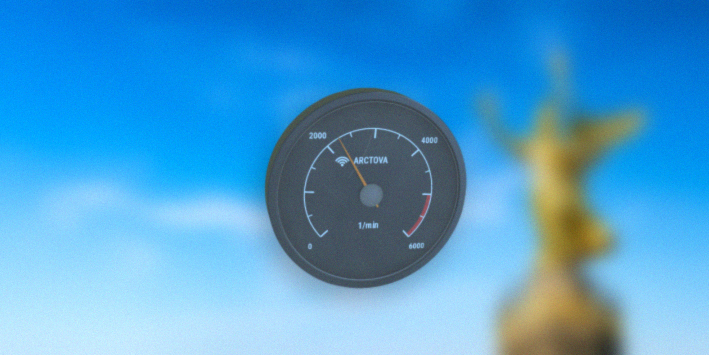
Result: 2250 rpm
